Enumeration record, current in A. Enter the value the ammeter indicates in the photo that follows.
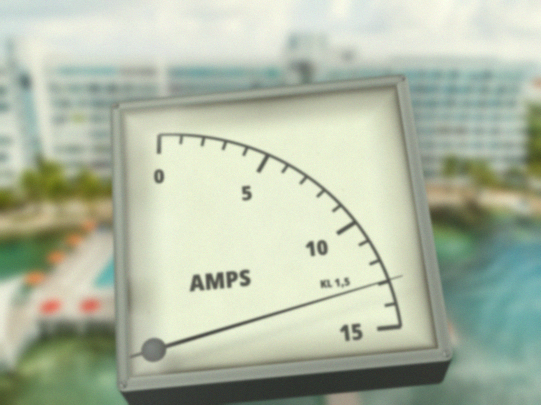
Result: 13 A
